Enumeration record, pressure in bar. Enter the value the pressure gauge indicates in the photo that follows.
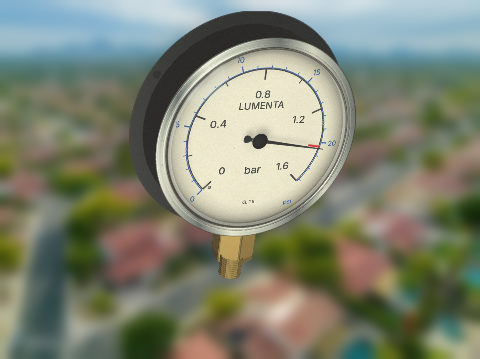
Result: 1.4 bar
